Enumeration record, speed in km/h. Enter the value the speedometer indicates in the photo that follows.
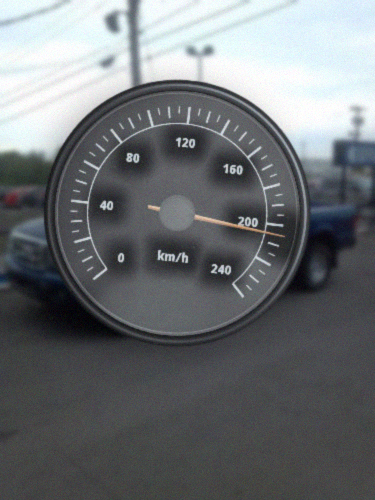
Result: 205 km/h
